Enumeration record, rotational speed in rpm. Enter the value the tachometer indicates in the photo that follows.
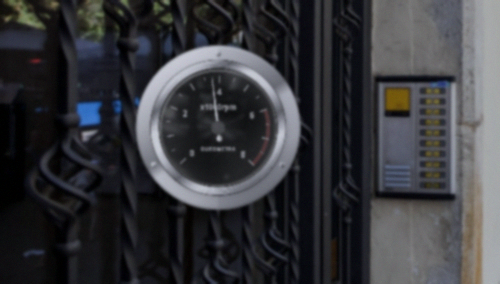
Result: 3750 rpm
